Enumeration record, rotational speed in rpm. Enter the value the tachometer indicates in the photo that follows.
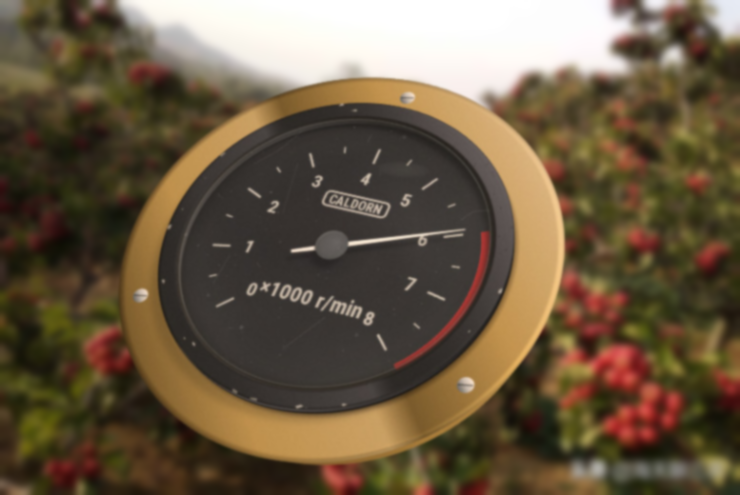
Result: 6000 rpm
